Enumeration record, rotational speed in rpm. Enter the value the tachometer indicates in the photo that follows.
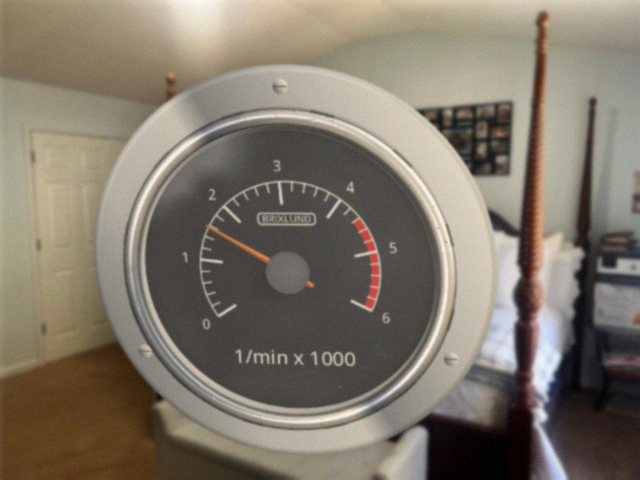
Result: 1600 rpm
